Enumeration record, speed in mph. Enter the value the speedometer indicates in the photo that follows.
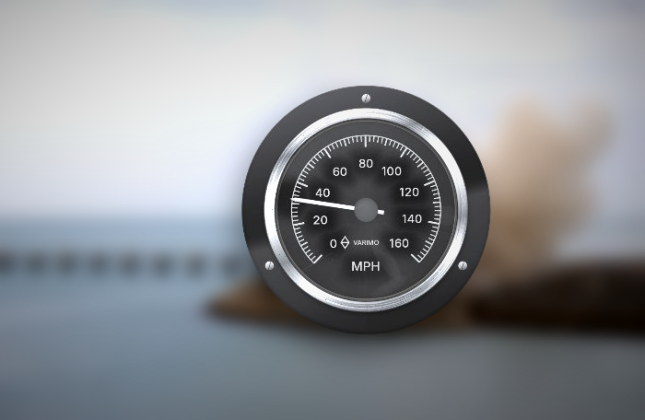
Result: 32 mph
